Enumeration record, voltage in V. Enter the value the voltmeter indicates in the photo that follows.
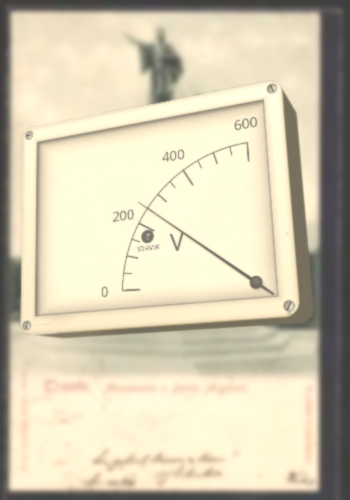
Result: 250 V
